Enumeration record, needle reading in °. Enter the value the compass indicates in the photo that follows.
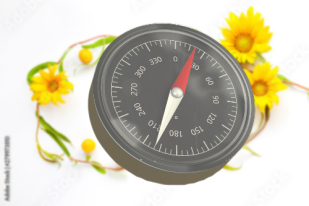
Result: 20 °
